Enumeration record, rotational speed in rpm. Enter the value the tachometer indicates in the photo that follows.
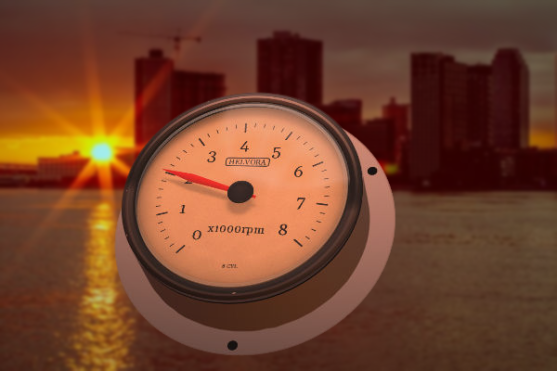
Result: 2000 rpm
